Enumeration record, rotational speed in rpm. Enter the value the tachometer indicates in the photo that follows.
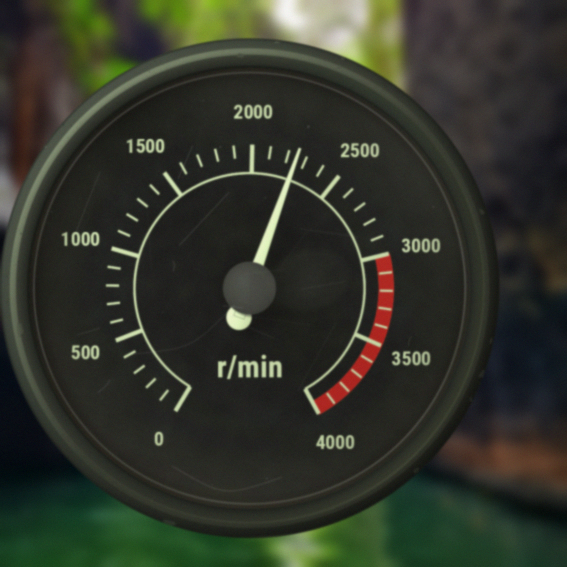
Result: 2250 rpm
